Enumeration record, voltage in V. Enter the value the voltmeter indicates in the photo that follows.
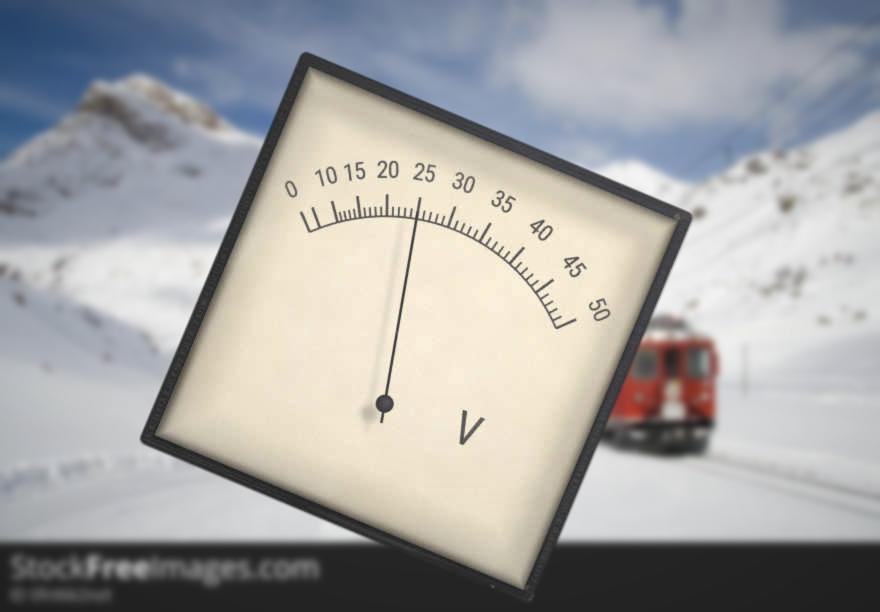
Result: 25 V
